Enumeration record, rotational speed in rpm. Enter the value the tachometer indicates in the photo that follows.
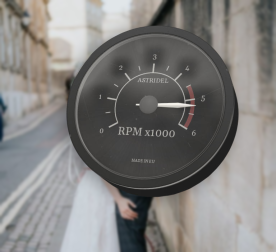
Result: 5250 rpm
